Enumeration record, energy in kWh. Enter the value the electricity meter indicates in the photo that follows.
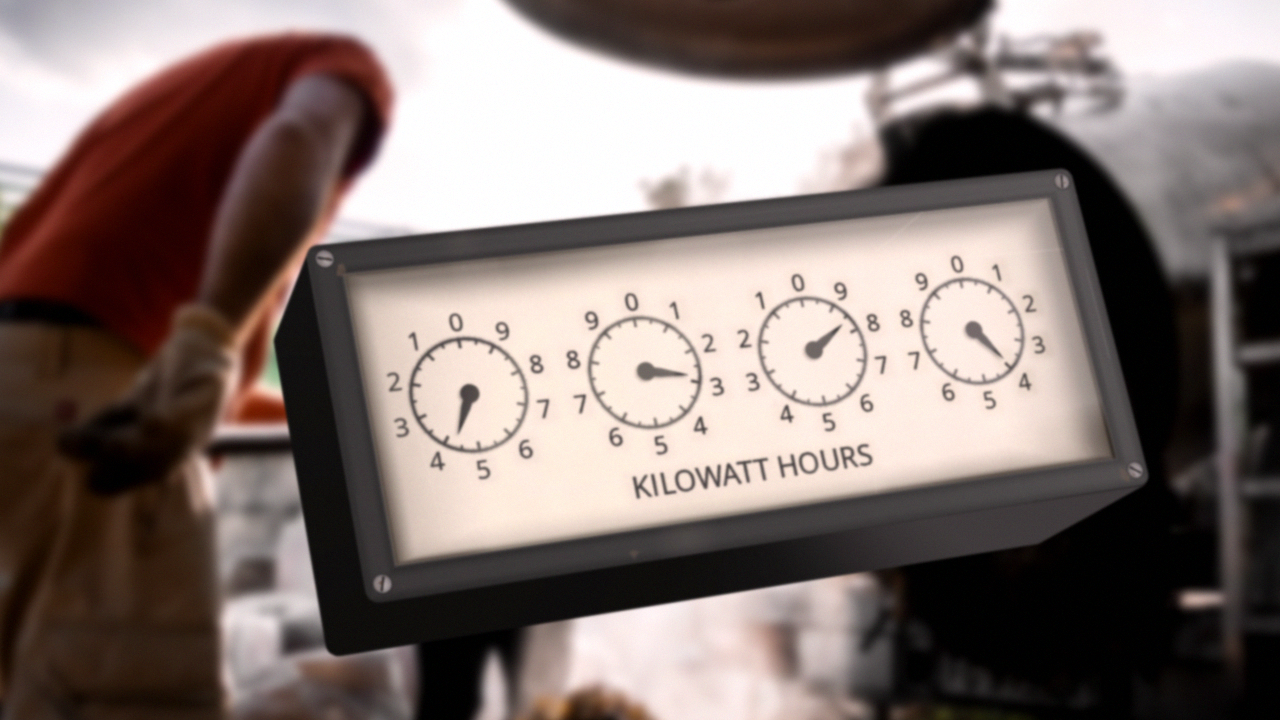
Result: 4284 kWh
